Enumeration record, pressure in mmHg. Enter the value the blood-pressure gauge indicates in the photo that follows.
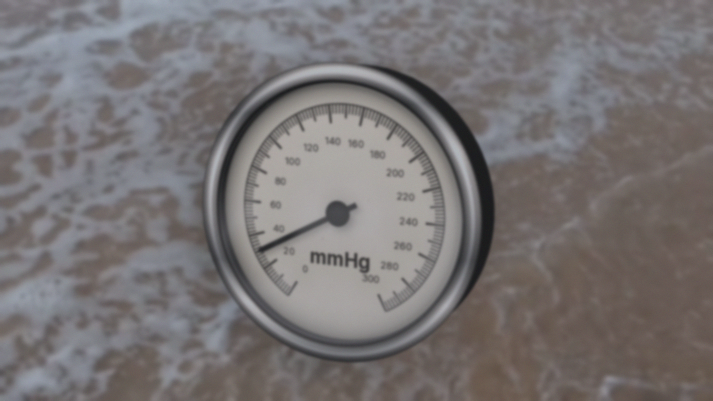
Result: 30 mmHg
